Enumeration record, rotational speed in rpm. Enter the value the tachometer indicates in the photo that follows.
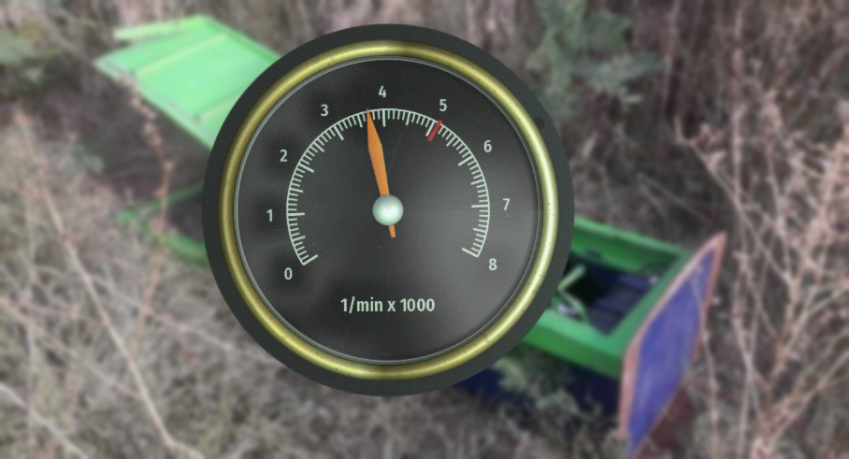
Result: 3700 rpm
